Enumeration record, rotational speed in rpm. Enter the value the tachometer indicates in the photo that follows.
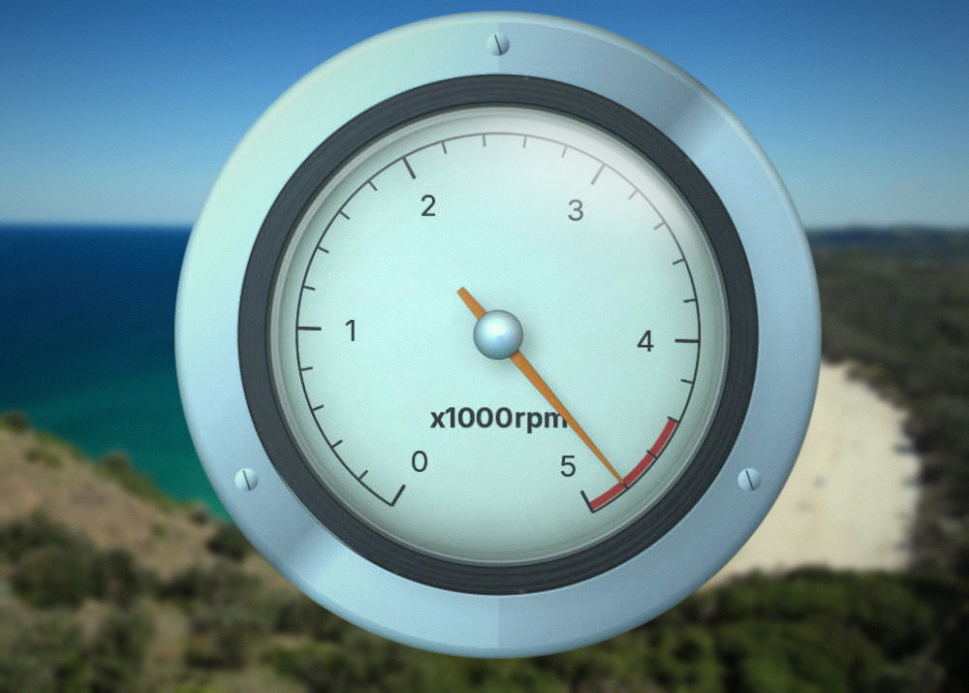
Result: 4800 rpm
